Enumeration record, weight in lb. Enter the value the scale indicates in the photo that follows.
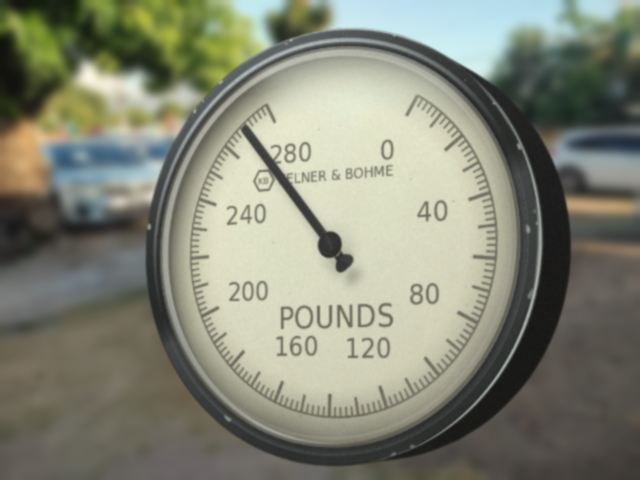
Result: 270 lb
